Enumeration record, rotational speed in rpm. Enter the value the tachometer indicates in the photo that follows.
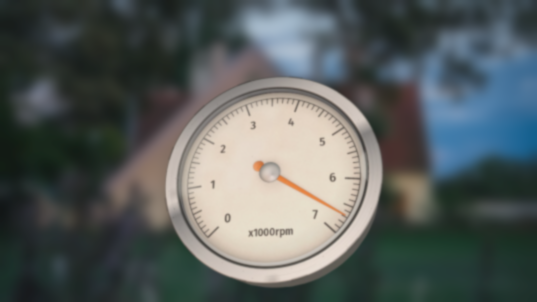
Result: 6700 rpm
